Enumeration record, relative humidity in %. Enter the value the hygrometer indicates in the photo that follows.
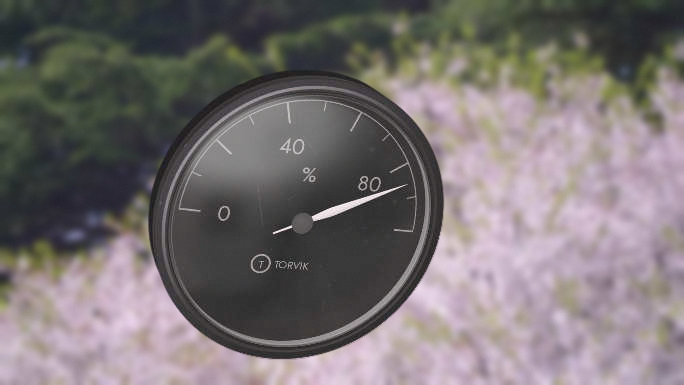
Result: 85 %
